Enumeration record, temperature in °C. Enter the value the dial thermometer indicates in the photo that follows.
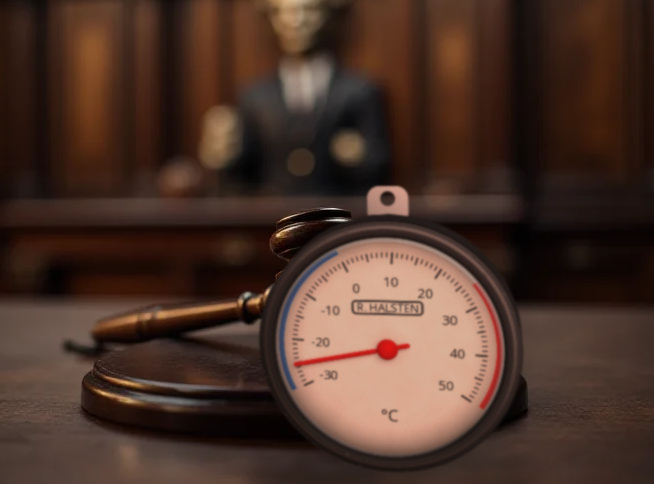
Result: -25 °C
